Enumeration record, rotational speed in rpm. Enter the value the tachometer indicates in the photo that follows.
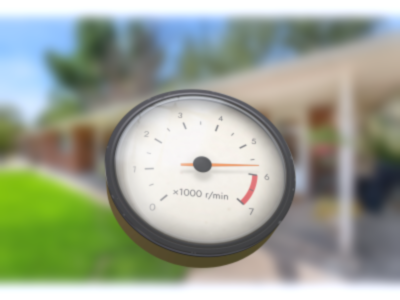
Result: 5750 rpm
